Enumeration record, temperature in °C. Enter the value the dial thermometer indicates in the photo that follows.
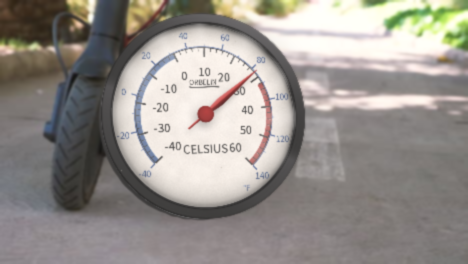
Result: 28 °C
